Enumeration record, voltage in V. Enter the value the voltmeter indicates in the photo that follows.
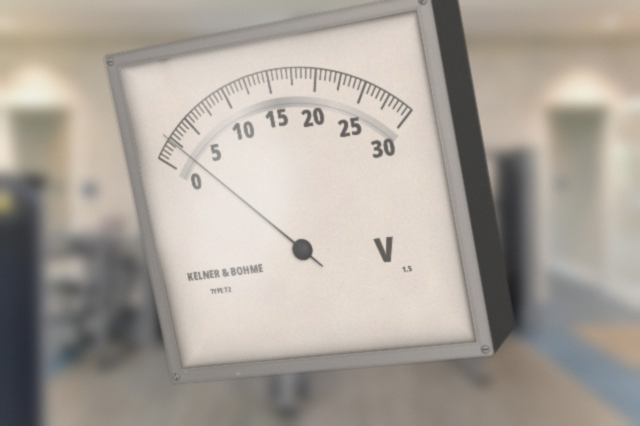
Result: 2.5 V
